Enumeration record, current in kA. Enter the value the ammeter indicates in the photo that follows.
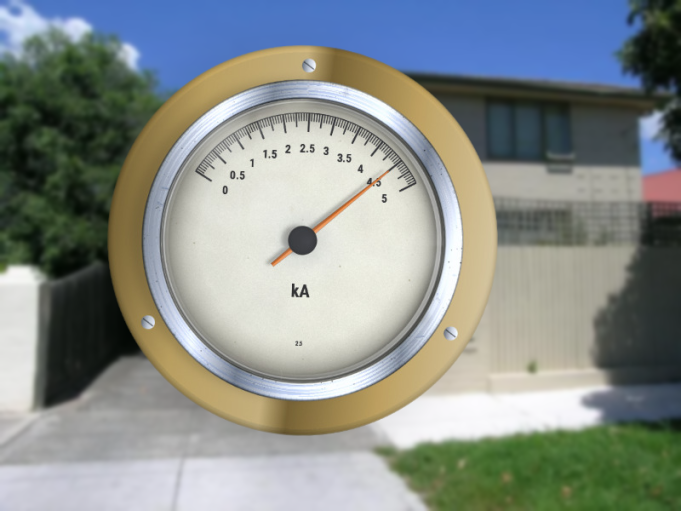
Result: 4.5 kA
